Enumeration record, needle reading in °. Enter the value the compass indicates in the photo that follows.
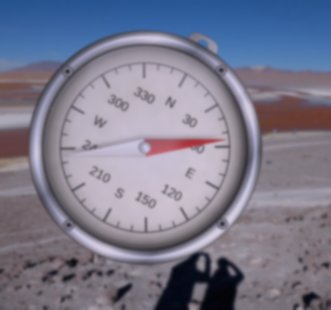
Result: 55 °
